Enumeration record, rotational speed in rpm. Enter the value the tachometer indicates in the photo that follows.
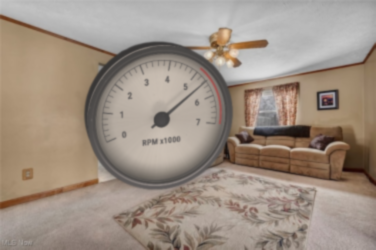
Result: 5400 rpm
